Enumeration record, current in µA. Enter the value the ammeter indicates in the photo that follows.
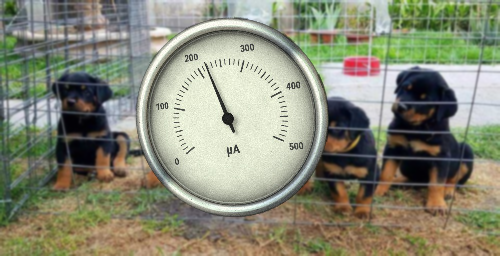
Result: 220 µA
